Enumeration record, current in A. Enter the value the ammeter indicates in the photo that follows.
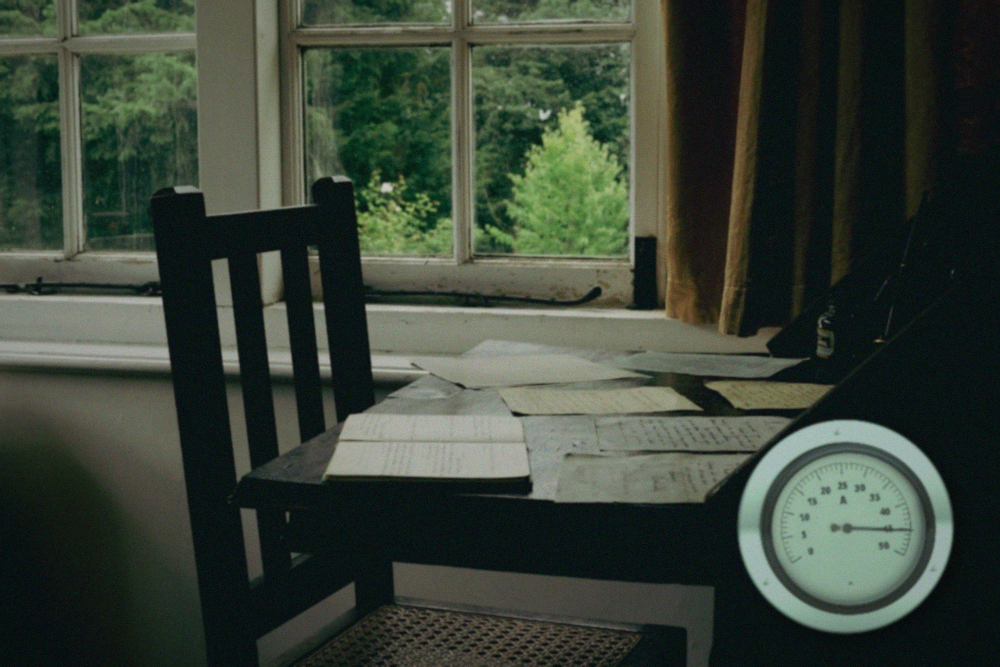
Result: 45 A
